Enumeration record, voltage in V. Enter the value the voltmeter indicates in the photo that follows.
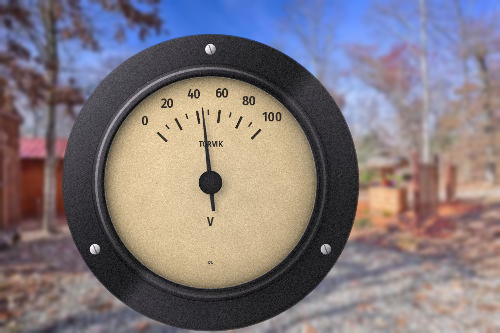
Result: 45 V
